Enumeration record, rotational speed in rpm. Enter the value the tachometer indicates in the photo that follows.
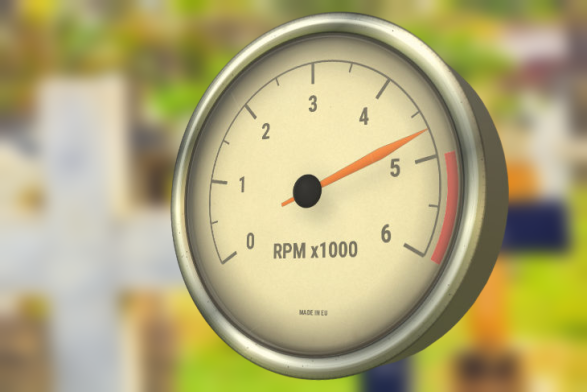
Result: 4750 rpm
